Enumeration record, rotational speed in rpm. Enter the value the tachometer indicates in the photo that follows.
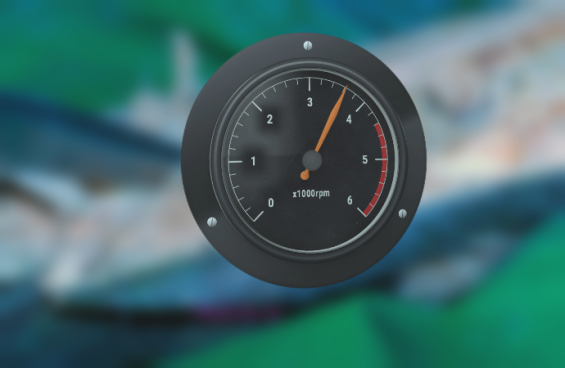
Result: 3600 rpm
